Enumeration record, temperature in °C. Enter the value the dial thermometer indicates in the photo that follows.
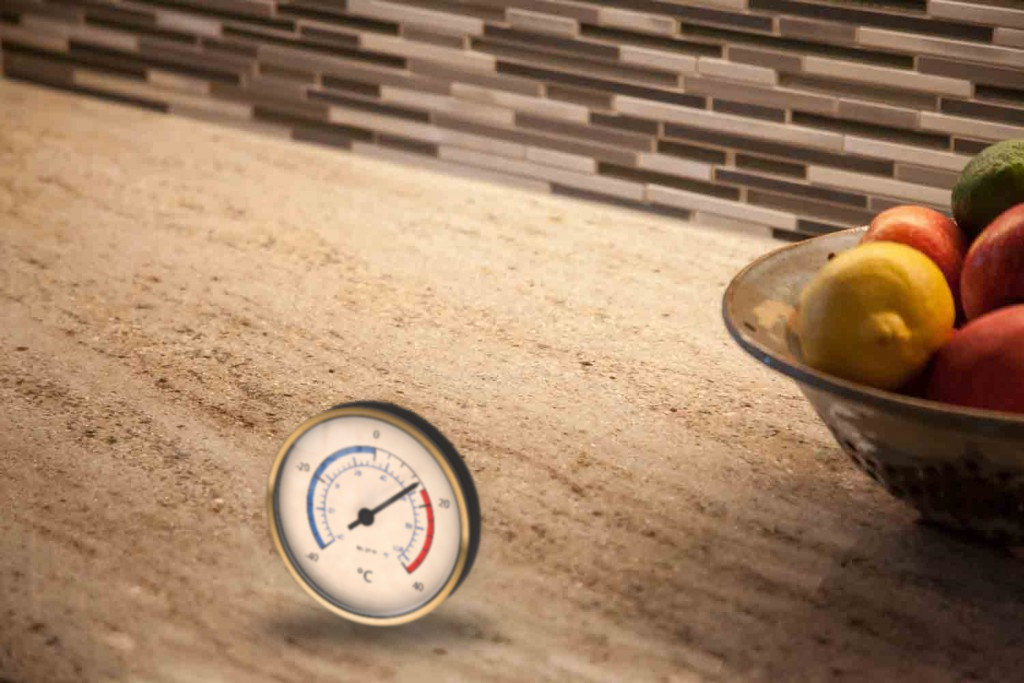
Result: 14 °C
